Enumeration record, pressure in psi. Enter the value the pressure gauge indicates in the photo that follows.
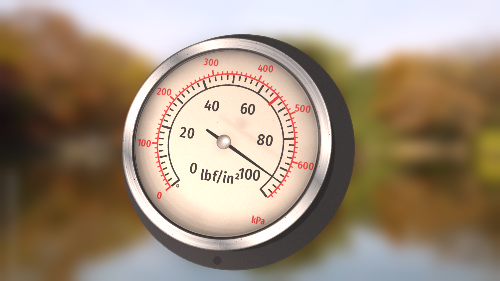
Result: 94 psi
